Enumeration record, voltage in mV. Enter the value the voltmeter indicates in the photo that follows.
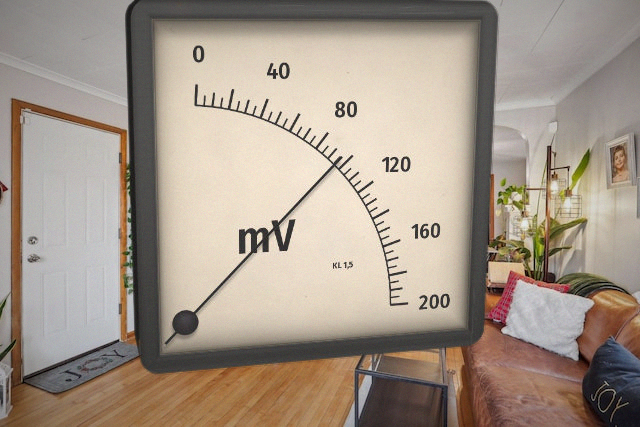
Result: 95 mV
